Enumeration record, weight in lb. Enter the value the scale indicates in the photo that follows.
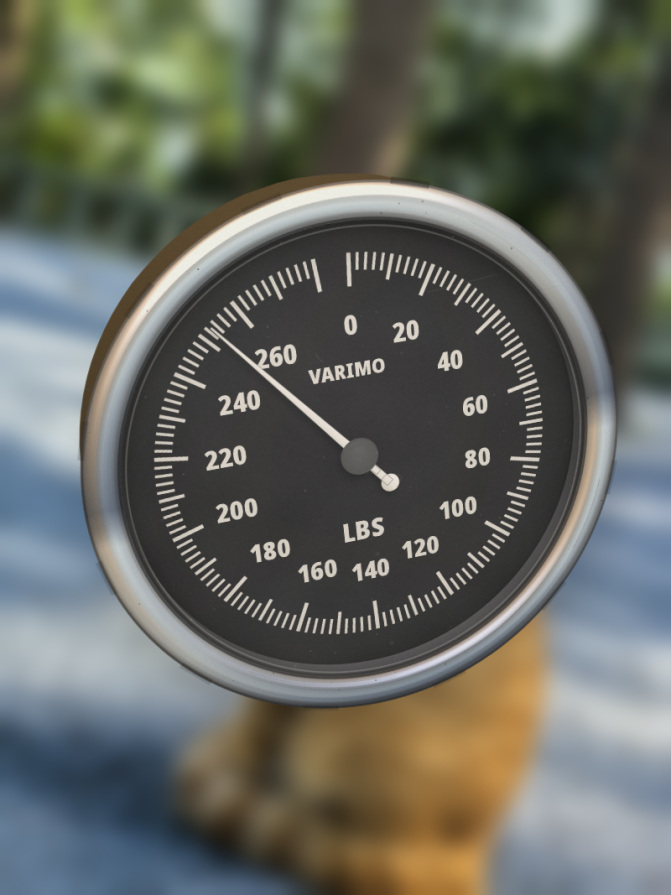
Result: 253 lb
